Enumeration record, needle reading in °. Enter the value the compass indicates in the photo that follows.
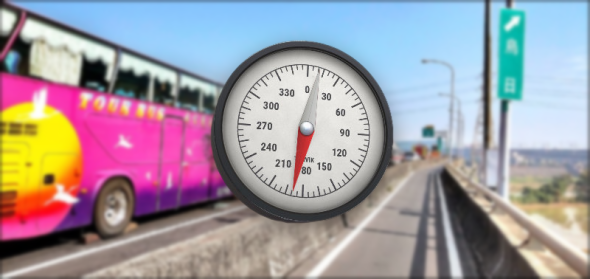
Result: 190 °
